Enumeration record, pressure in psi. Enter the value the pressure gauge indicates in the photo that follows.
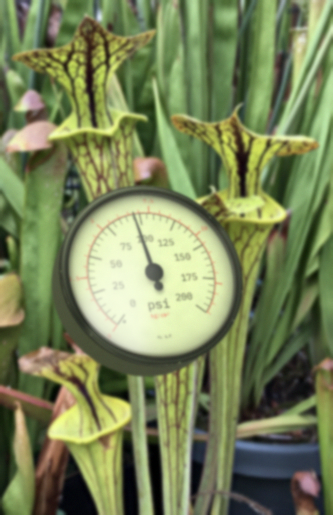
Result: 95 psi
